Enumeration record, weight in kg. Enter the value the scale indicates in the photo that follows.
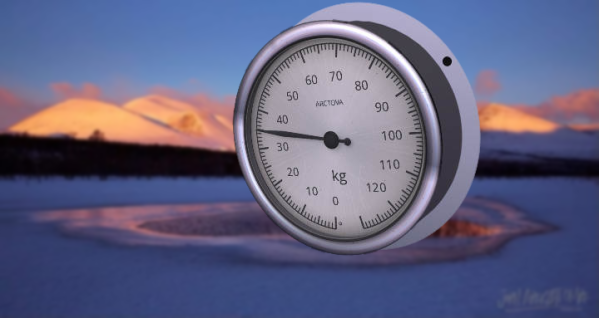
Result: 35 kg
